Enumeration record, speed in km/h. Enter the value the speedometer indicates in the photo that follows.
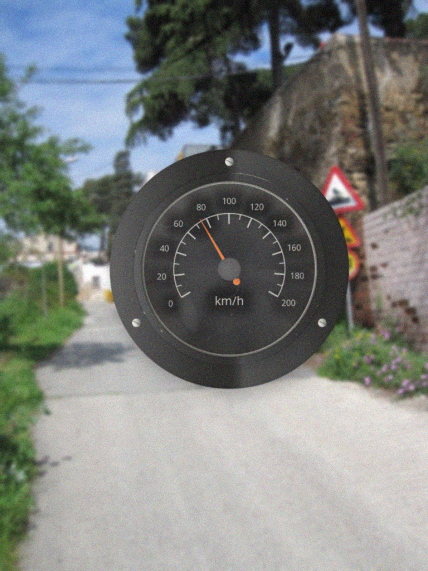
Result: 75 km/h
